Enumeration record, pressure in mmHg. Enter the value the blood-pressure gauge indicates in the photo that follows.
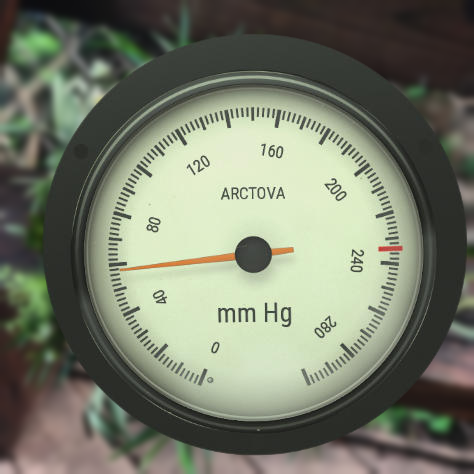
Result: 58 mmHg
